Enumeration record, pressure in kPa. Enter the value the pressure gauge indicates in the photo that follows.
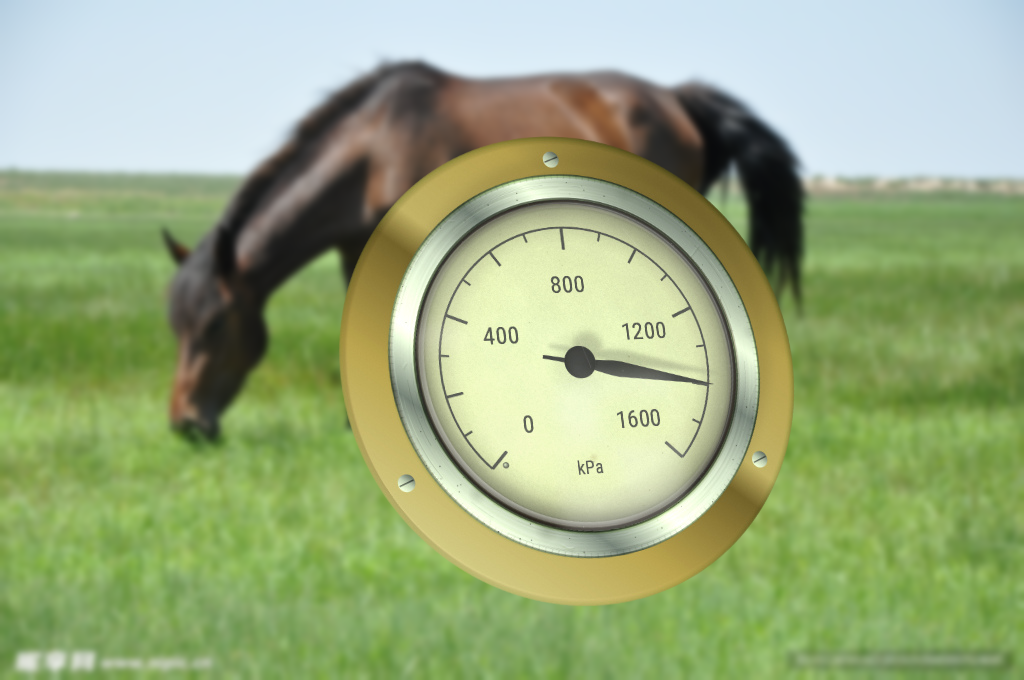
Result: 1400 kPa
